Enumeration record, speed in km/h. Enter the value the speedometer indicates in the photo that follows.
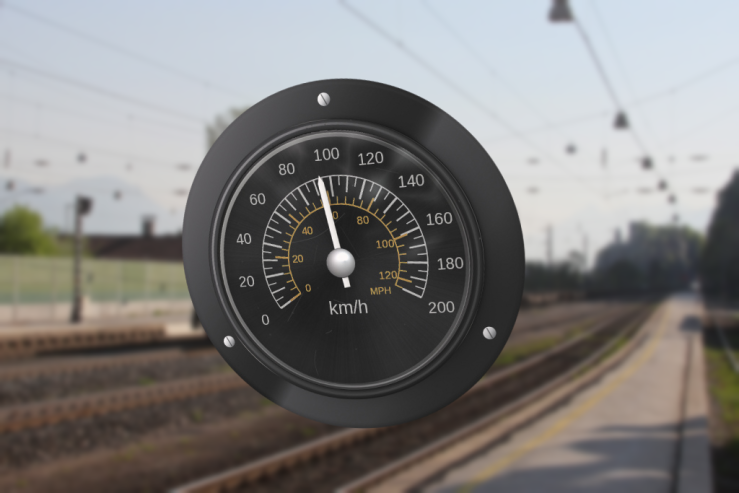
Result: 95 km/h
